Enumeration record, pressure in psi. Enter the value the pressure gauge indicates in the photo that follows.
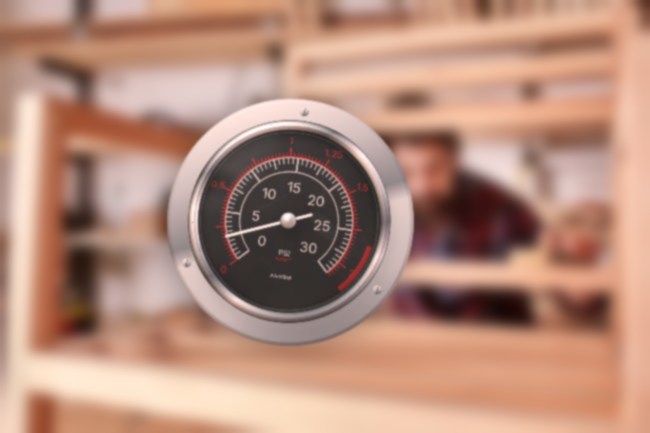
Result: 2.5 psi
